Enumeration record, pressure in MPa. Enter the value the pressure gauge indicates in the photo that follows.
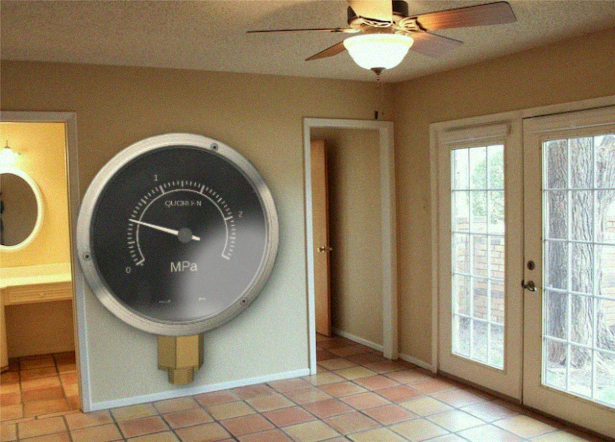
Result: 0.5 MPa
